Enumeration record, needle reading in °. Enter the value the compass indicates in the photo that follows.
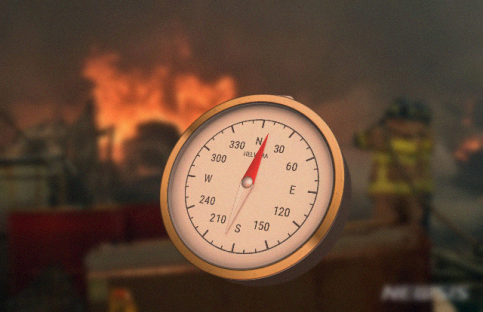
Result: 10 °
